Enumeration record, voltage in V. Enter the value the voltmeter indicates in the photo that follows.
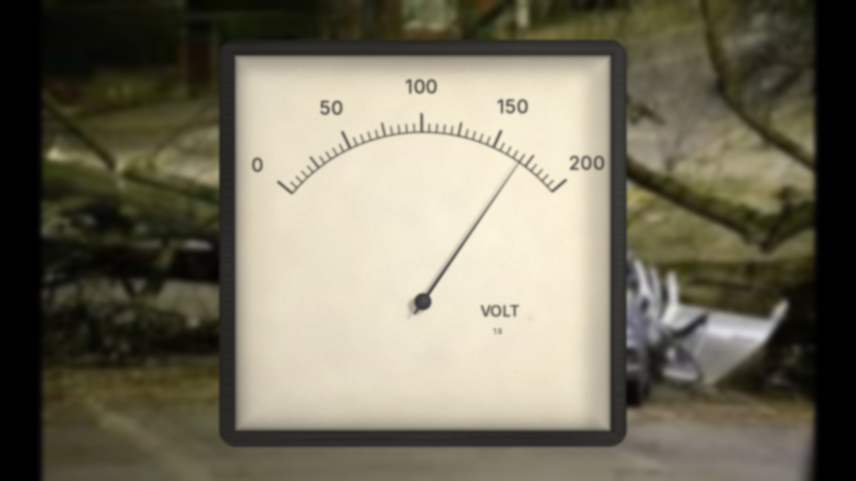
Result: 170 V
